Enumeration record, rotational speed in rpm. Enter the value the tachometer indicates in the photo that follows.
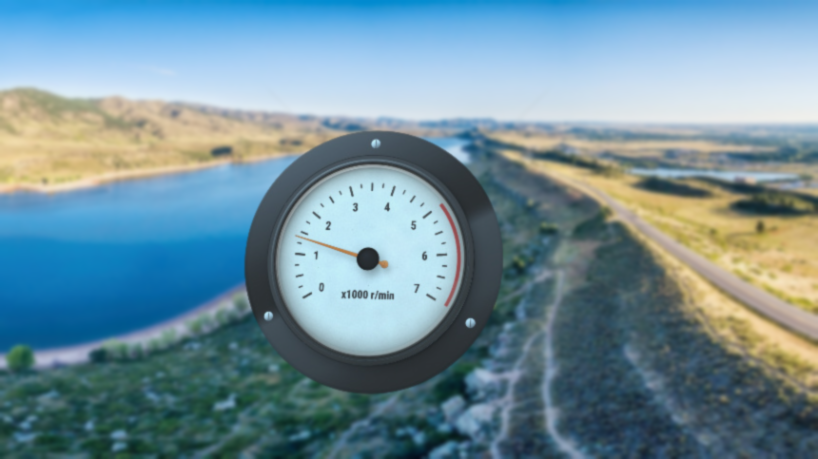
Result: 1375 rpm
